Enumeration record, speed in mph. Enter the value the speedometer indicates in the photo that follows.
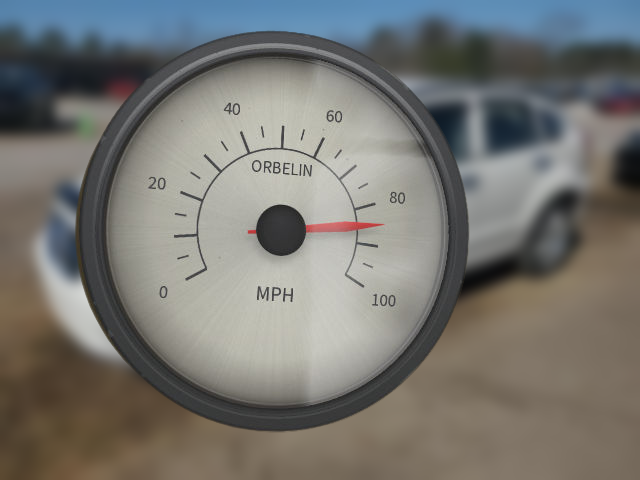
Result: 85 mph
